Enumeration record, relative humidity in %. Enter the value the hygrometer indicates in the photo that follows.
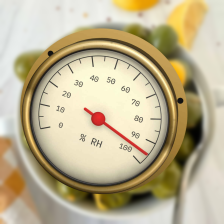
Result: 95 %
